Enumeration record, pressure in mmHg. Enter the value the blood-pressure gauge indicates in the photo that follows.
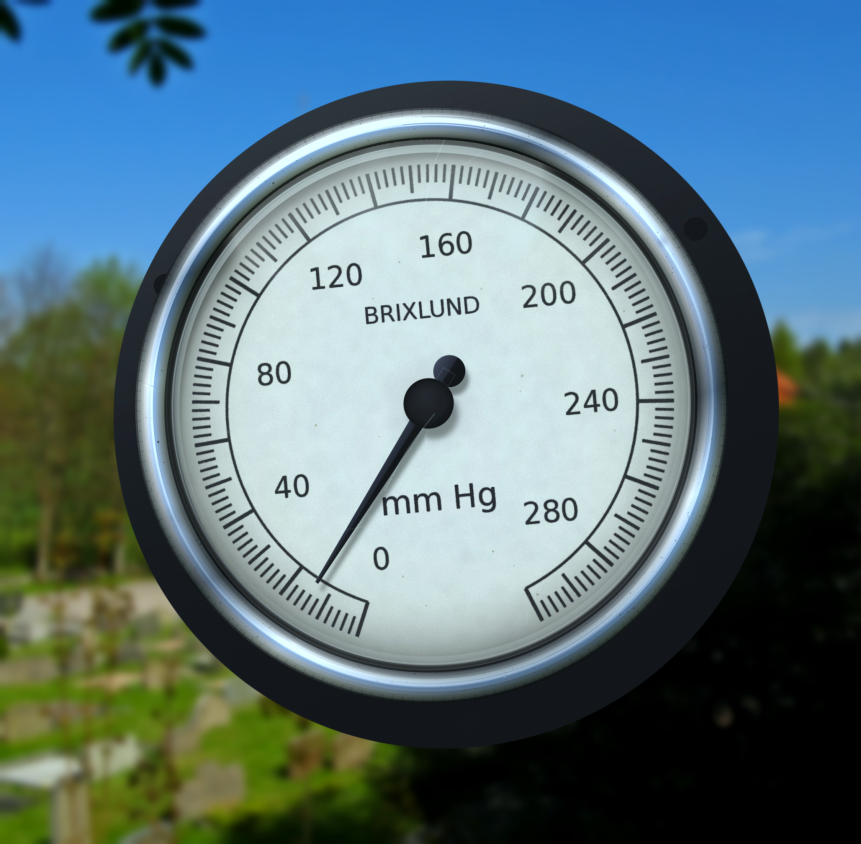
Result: 14 mmHg
